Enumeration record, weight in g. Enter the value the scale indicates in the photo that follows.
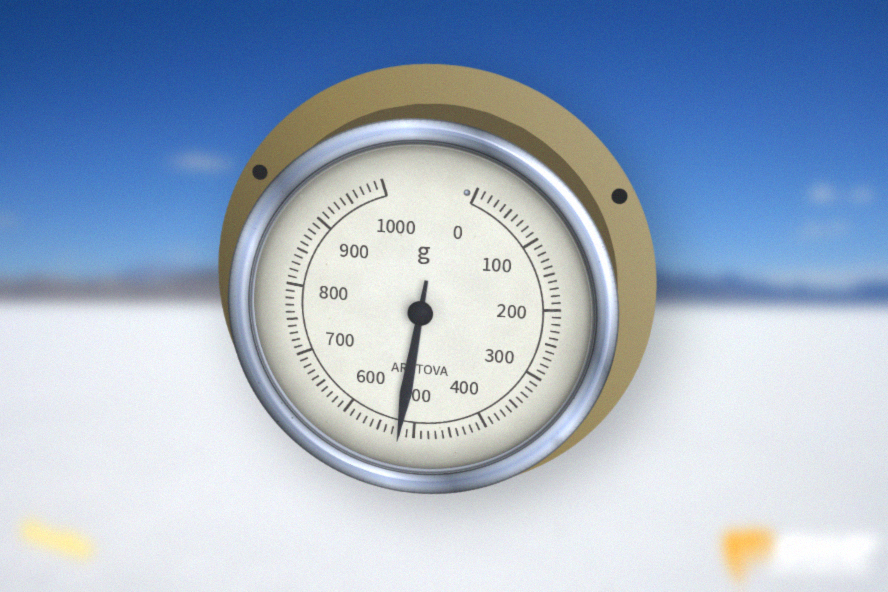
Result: 520 g
